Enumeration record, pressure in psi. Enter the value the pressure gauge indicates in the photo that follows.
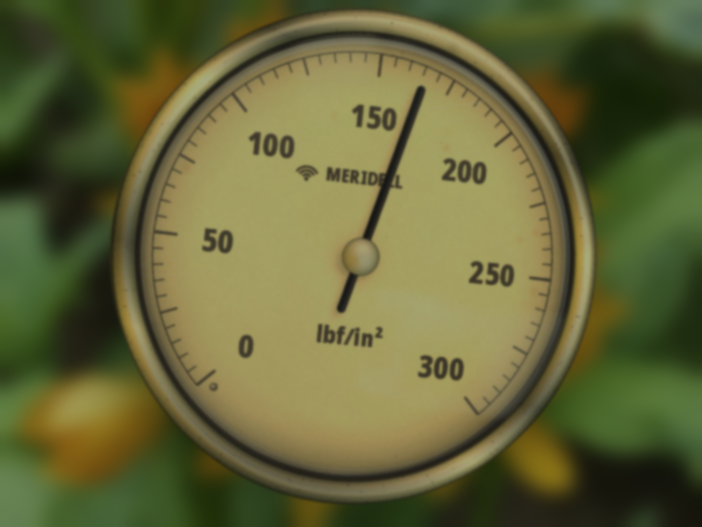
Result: 165 psi
